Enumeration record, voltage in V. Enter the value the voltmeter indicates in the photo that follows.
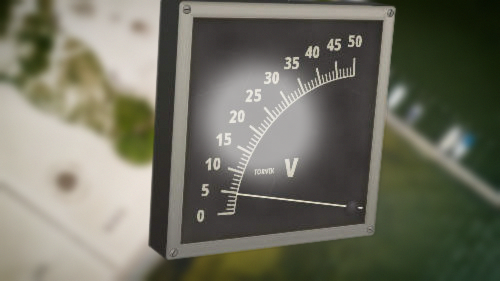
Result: 5 V
